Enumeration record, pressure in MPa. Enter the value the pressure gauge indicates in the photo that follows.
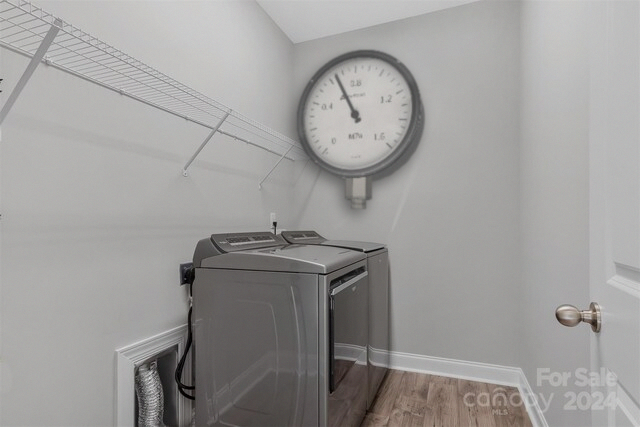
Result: 0.65 MPa
